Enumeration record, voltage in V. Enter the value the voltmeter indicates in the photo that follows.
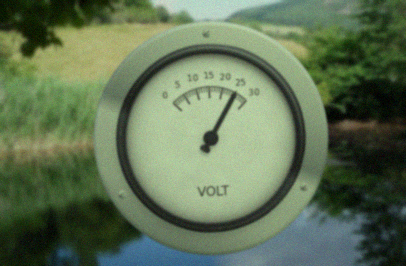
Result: 25 V
